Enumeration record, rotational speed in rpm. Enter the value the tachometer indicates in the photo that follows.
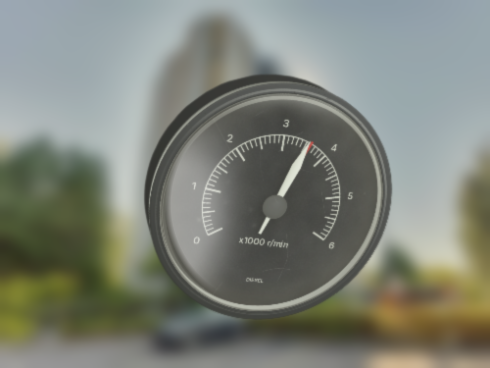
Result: 3500 rpm
